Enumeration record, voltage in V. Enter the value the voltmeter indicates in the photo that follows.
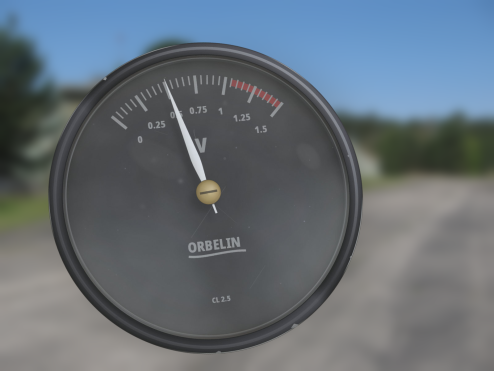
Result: 0.5 V
